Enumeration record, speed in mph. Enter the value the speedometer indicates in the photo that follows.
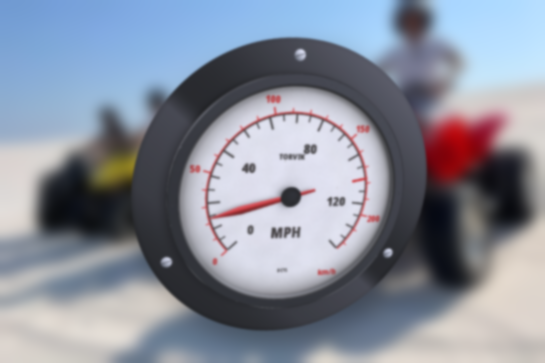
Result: 15 mph
